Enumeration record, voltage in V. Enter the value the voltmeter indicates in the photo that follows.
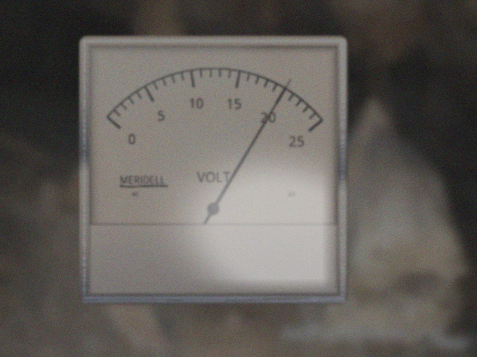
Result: 20 V
